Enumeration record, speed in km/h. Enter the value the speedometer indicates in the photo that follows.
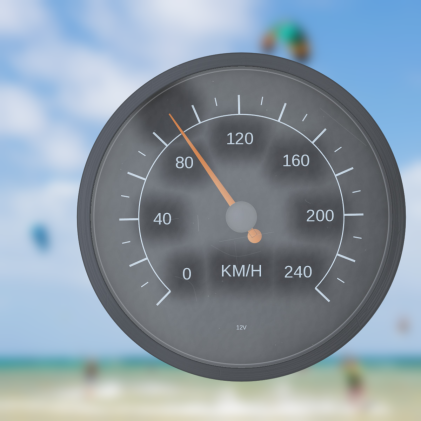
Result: 90 km/h
